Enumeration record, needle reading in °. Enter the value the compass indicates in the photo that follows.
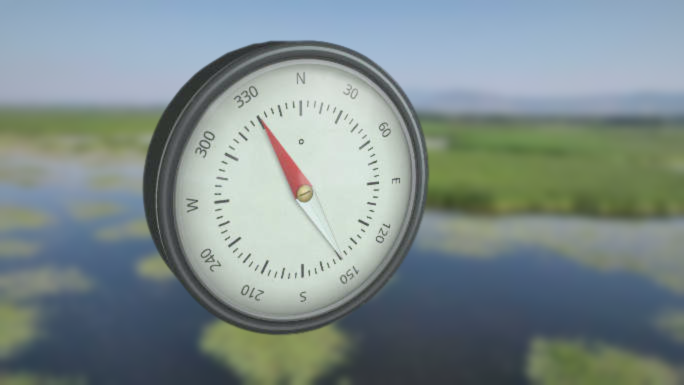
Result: 330 °
